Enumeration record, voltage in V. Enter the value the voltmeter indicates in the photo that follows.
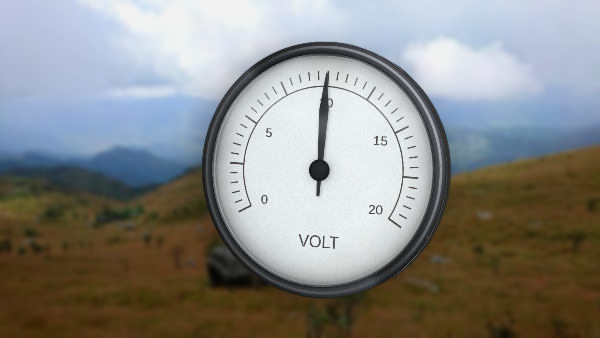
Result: 10 V
